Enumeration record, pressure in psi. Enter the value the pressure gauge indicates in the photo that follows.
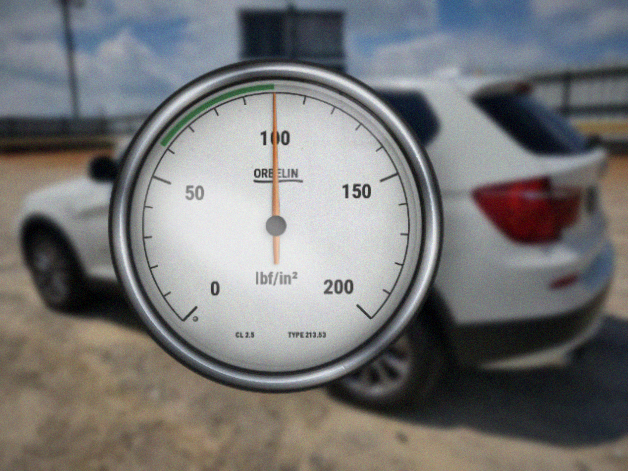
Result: 100 psi
